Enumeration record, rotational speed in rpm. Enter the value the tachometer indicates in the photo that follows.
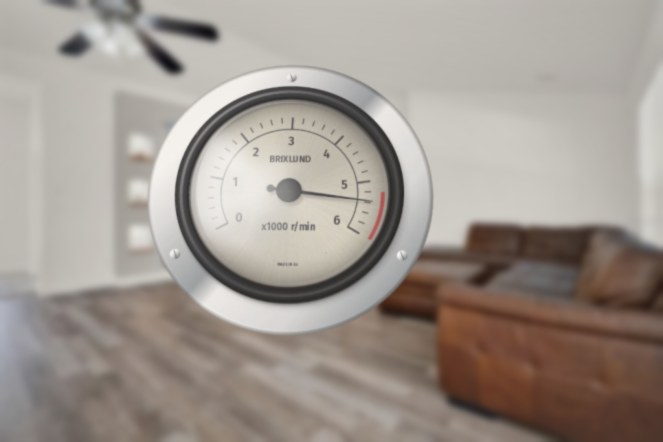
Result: 5400 rpm
